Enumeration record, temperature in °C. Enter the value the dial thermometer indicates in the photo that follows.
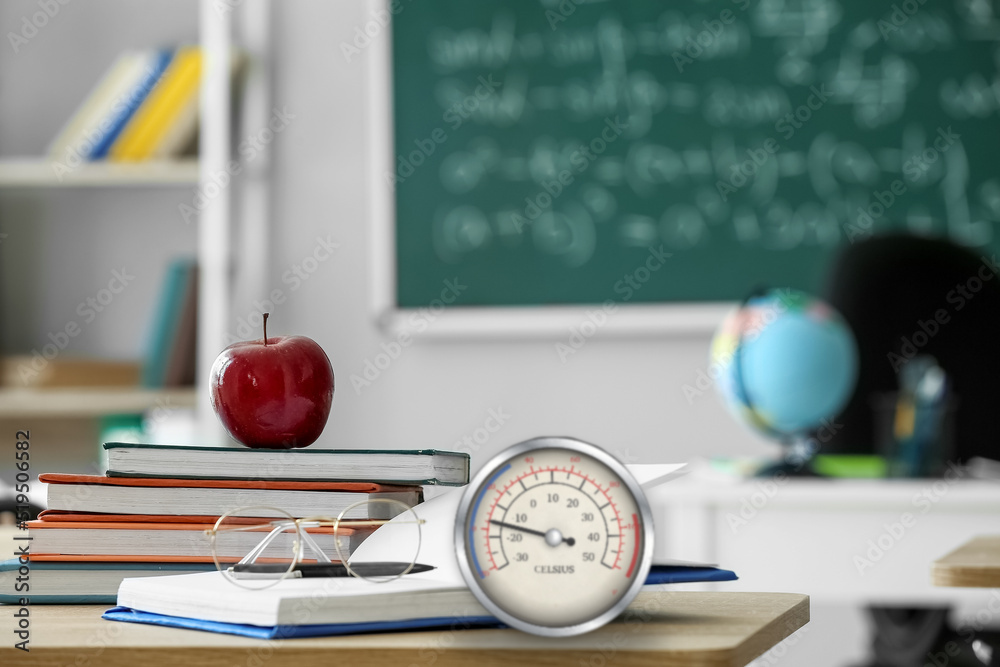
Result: -15 °C
